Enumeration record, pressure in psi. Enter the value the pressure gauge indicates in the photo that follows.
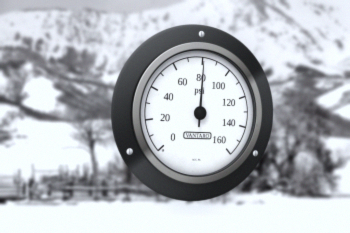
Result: 80 psi
